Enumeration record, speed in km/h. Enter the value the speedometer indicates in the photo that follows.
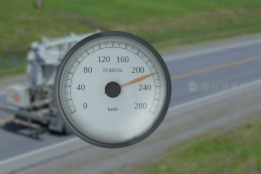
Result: 220 km/h
